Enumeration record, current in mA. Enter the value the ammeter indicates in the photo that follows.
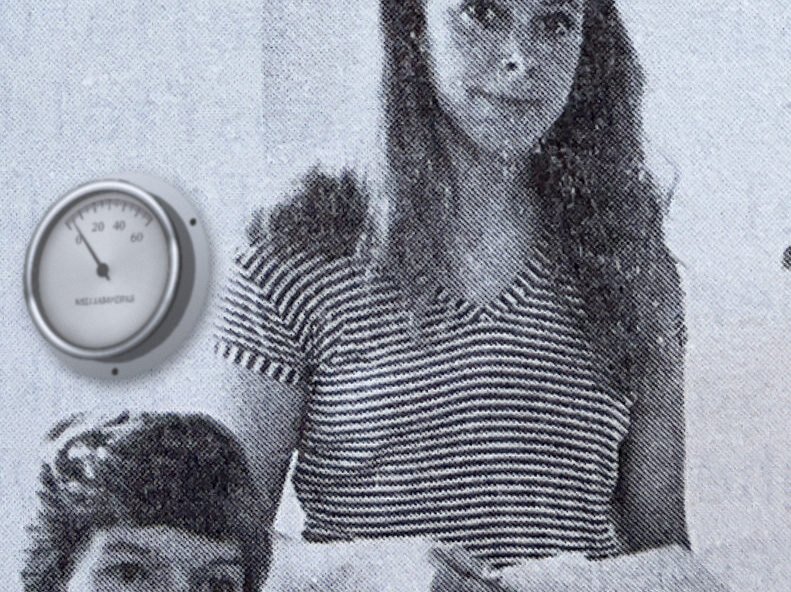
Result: 5 mA
